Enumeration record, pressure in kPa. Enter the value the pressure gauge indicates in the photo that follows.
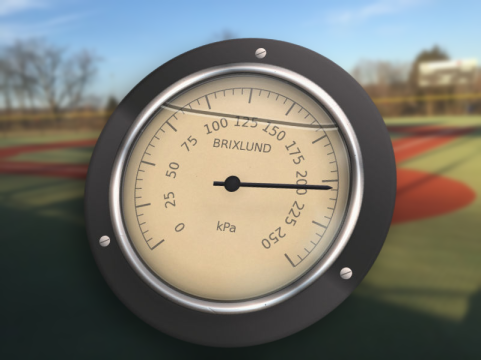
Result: 205 kPa
